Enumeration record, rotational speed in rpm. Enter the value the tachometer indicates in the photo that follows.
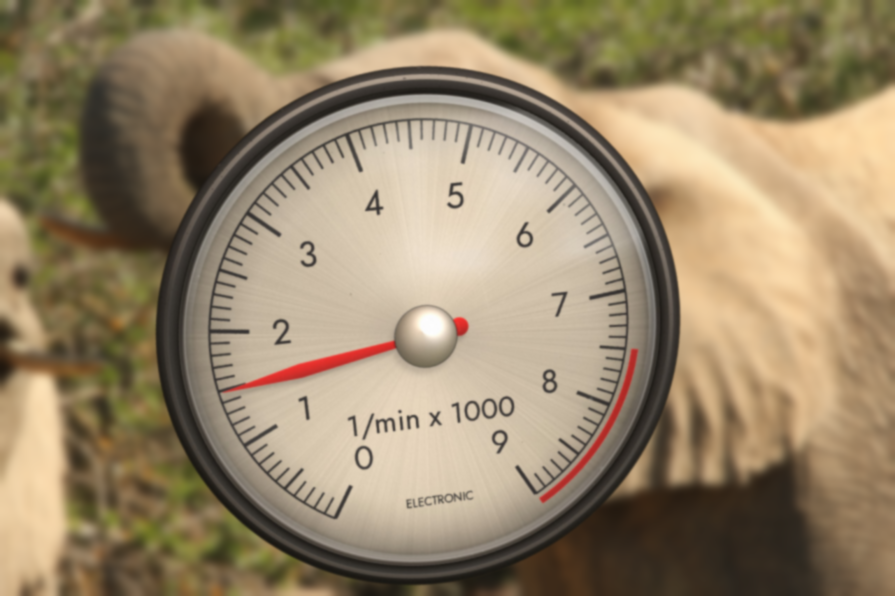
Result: 1500 rpm
